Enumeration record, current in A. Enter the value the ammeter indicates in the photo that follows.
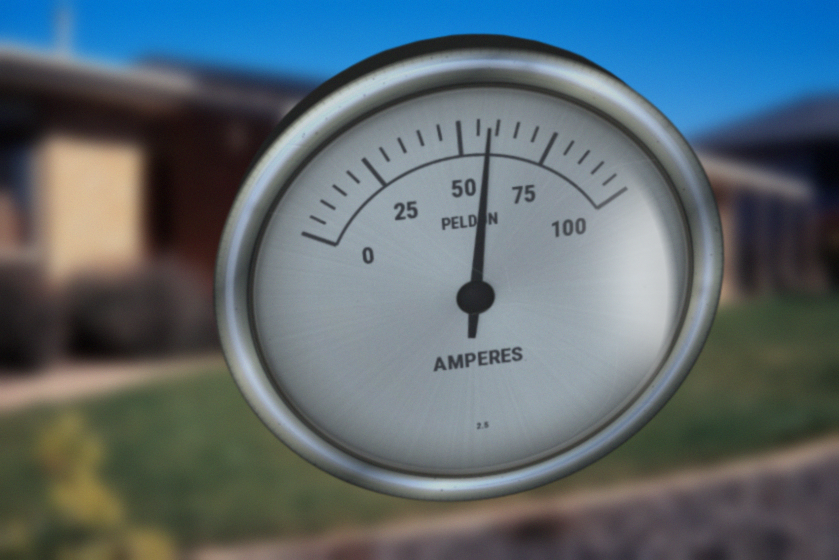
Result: 57.5 A
